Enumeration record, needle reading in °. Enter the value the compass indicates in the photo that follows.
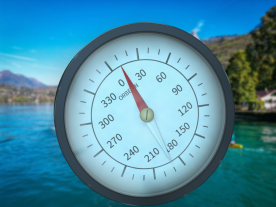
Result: 10 °
